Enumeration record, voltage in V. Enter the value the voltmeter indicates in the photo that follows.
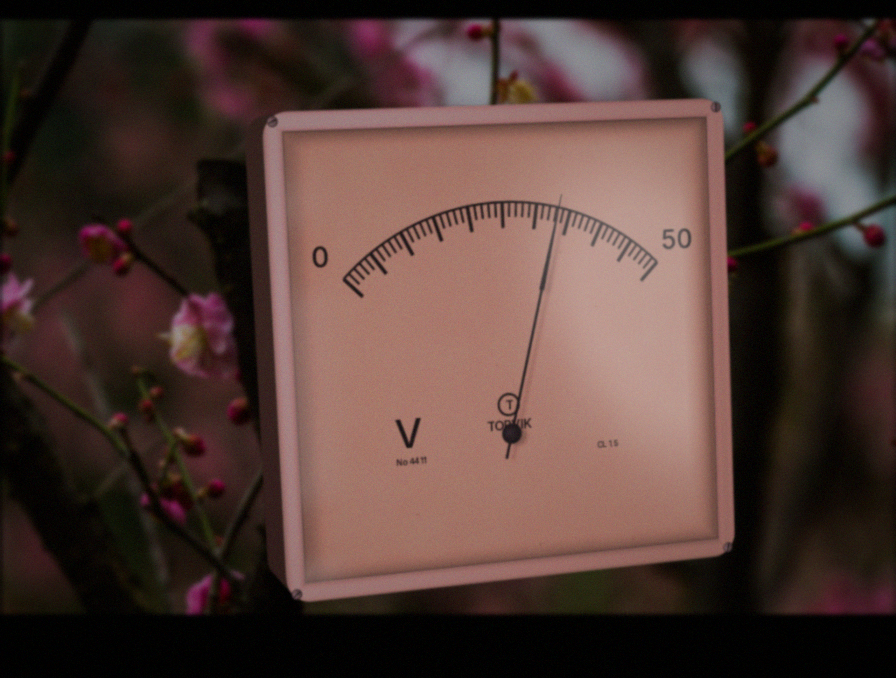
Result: 33 V
